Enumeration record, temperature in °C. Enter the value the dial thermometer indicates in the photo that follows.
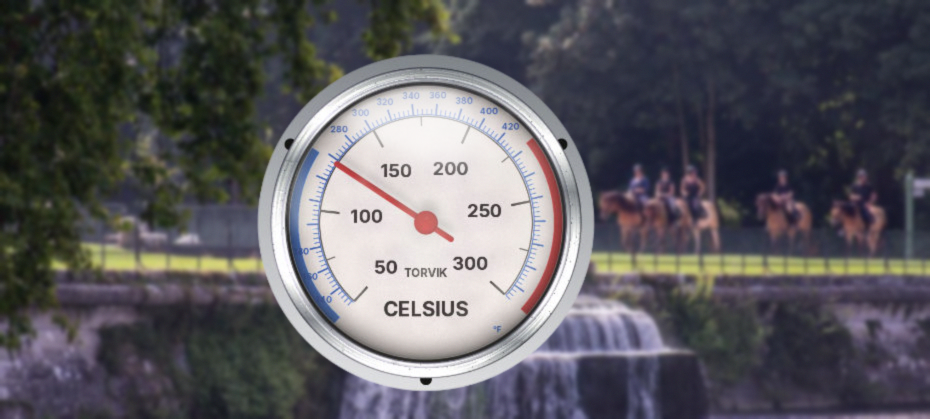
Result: 125 °C
